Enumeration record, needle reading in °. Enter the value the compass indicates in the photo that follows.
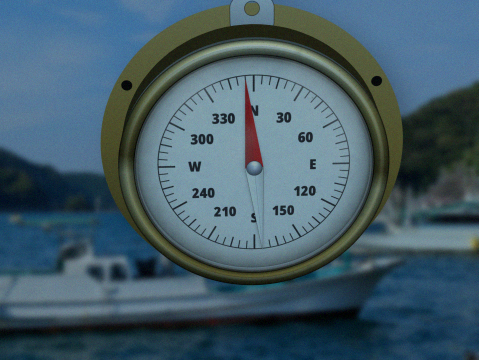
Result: 355 °
